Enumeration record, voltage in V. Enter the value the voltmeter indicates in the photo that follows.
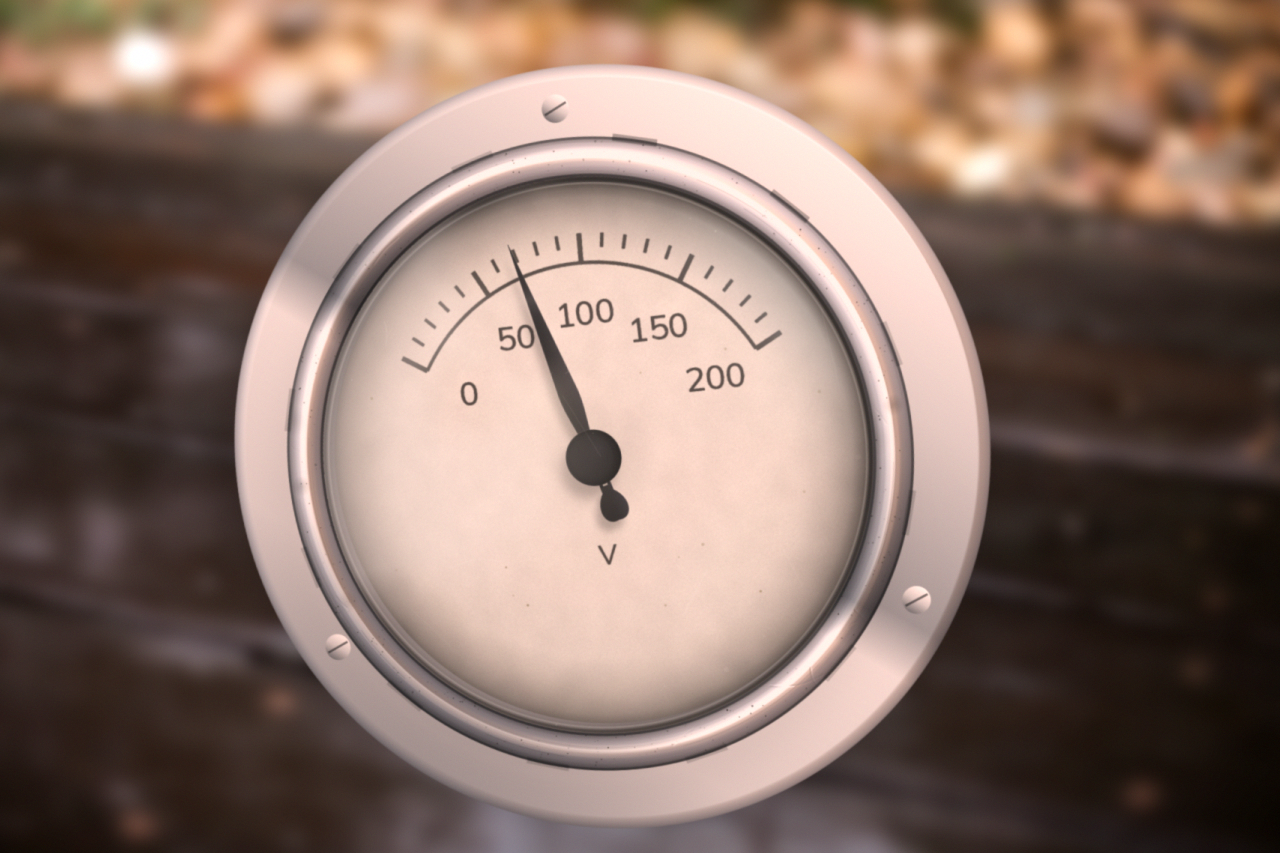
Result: 70 V
